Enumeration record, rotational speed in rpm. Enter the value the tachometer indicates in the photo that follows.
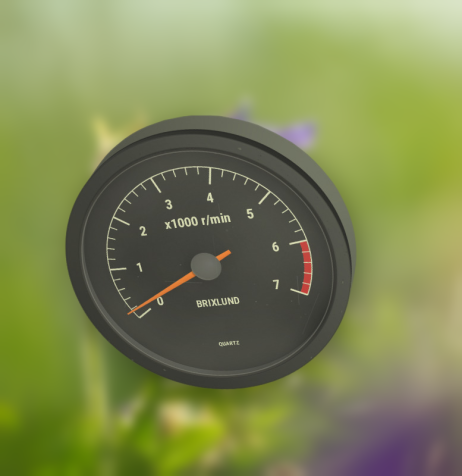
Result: 200 rpm
